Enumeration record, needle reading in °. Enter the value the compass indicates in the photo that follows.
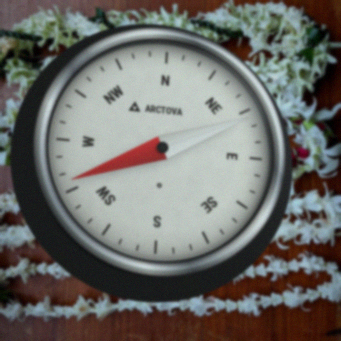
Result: 245 °
